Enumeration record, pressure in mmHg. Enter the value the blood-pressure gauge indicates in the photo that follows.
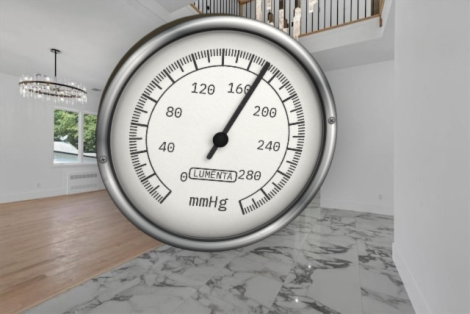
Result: 170 mmHg
